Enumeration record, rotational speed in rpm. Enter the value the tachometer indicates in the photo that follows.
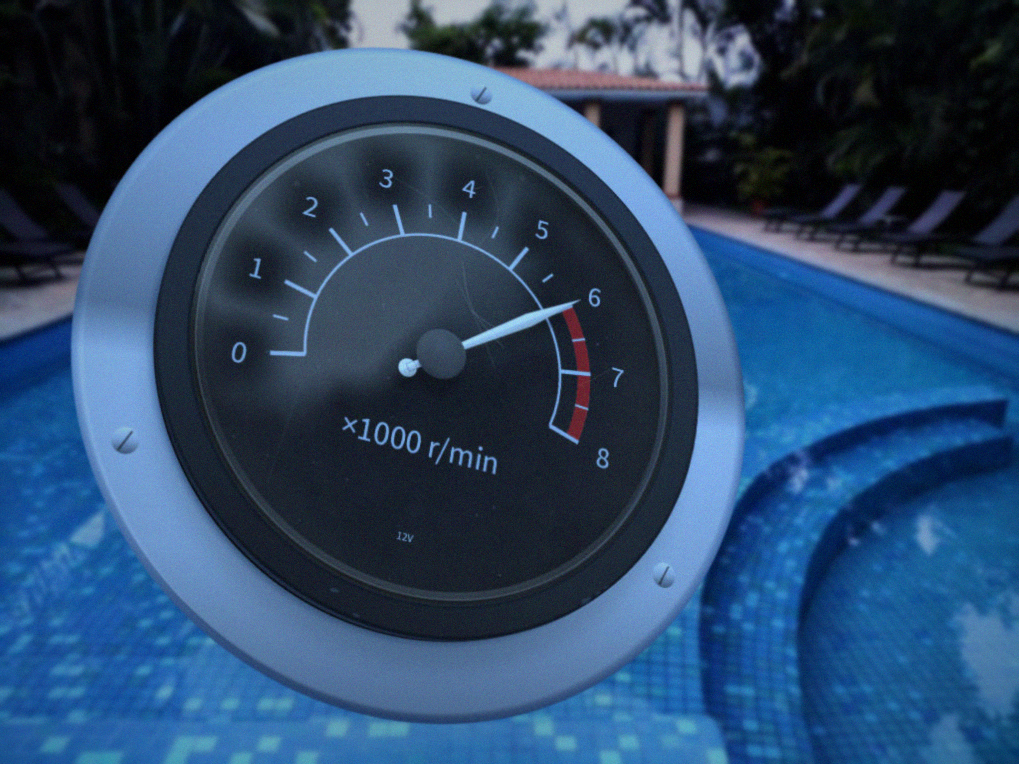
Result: 6000 rpm
